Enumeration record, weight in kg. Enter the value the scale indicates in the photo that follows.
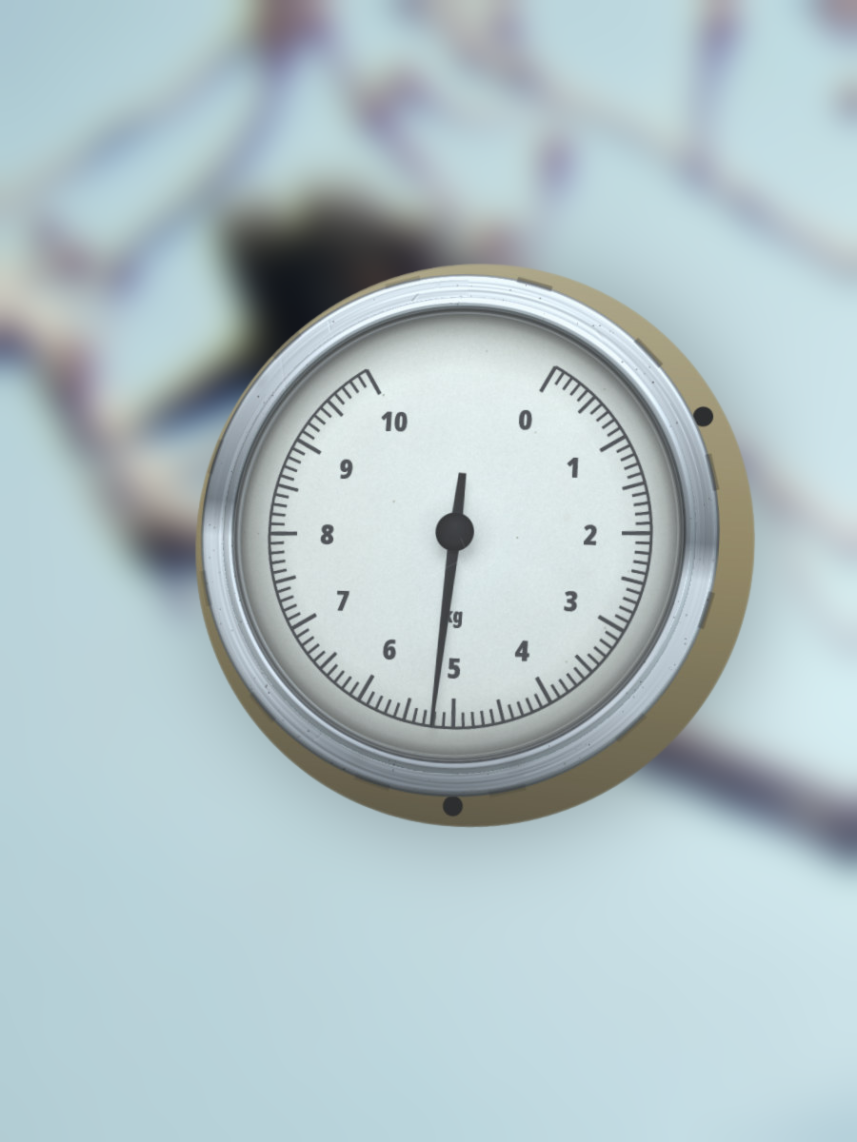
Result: 5.2 kg
